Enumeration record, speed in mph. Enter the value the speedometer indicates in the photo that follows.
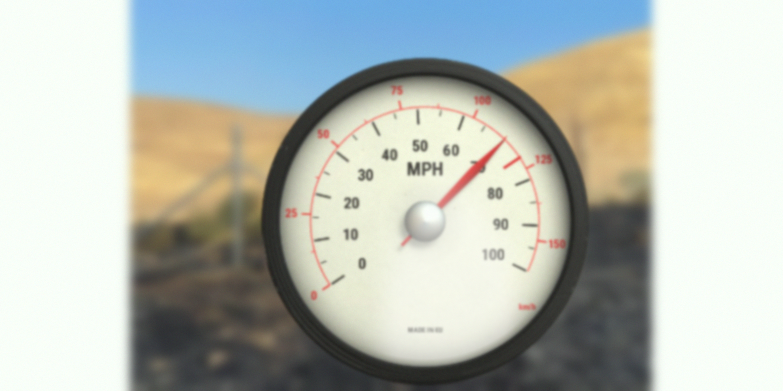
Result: 70 mph
